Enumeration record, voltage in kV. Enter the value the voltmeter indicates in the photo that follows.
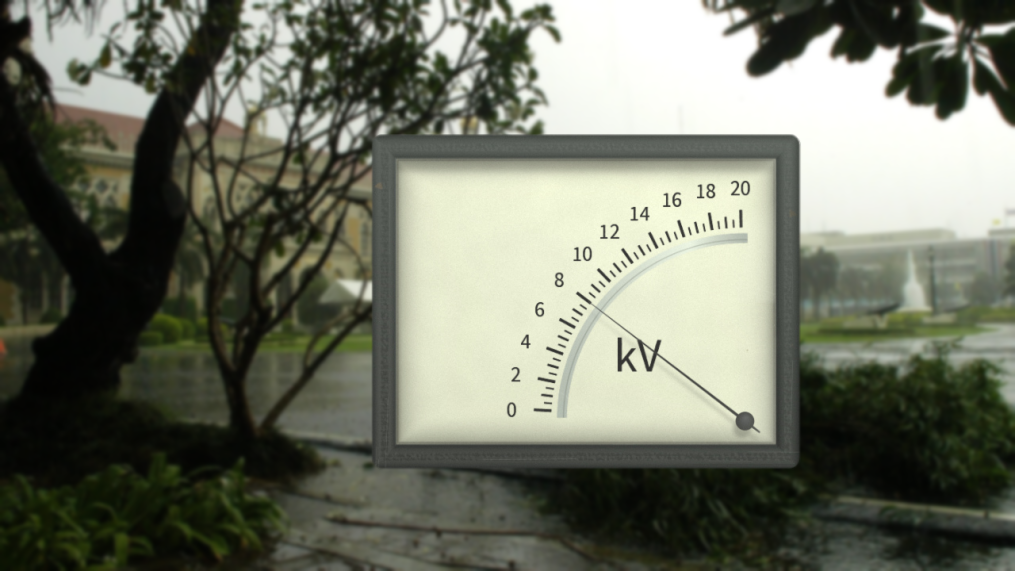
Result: 8 kV
